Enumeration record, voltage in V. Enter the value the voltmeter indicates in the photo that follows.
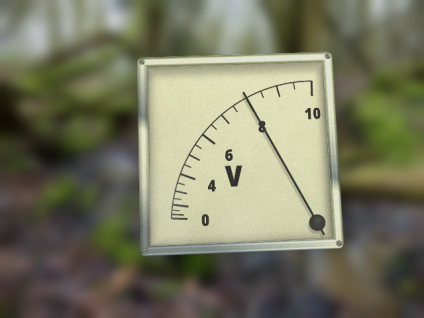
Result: 8 V
